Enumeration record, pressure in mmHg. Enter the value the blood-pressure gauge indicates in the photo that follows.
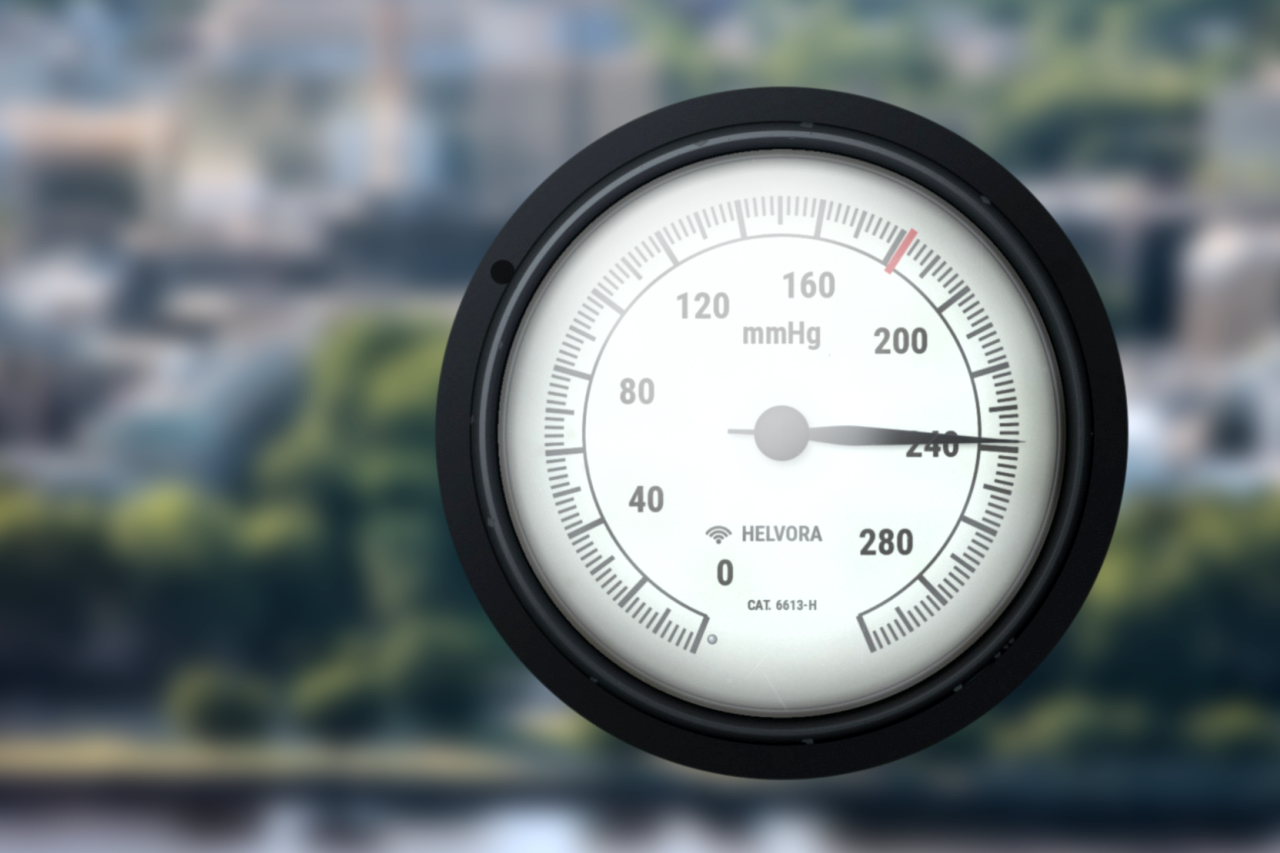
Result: 238 mmHg
